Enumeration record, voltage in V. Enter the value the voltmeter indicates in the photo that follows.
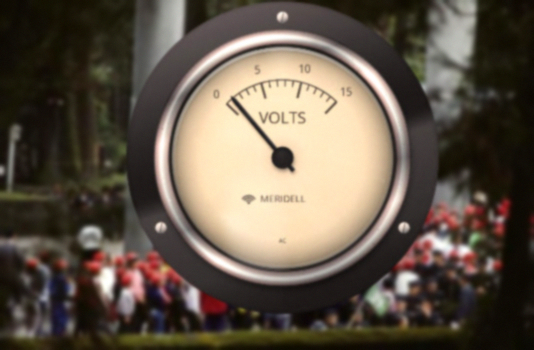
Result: 1 V
